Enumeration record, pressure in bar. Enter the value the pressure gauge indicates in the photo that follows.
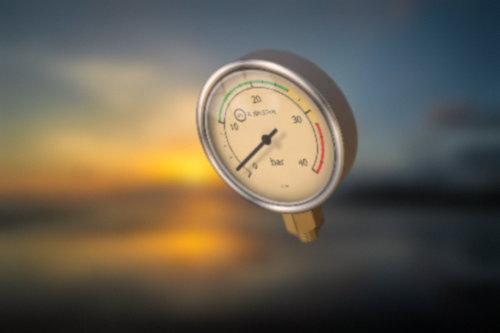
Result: 2 bar
